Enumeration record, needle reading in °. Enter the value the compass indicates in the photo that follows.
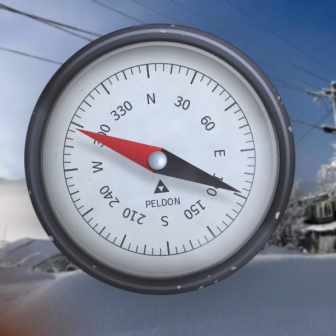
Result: 297.5 °
